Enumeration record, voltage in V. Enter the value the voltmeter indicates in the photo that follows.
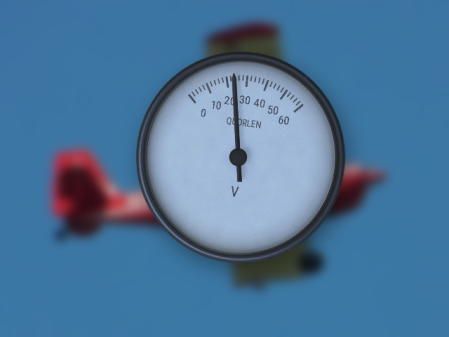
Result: 24 V
